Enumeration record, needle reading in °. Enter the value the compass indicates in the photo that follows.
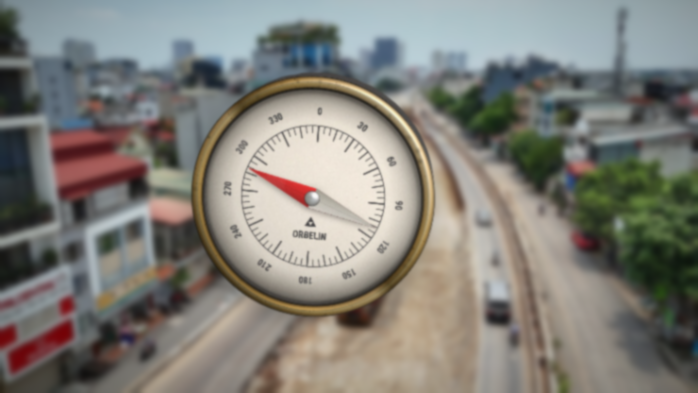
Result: 290 °
